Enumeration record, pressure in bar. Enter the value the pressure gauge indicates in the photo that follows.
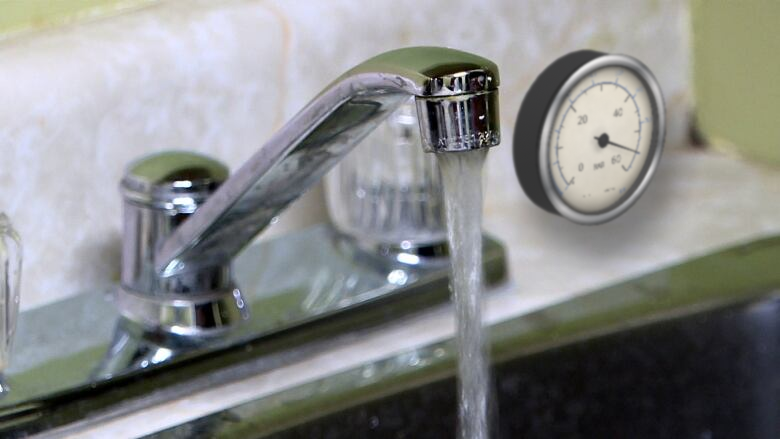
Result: 55 bar
